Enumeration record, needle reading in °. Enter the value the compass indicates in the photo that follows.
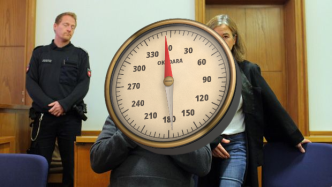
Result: 355 °
